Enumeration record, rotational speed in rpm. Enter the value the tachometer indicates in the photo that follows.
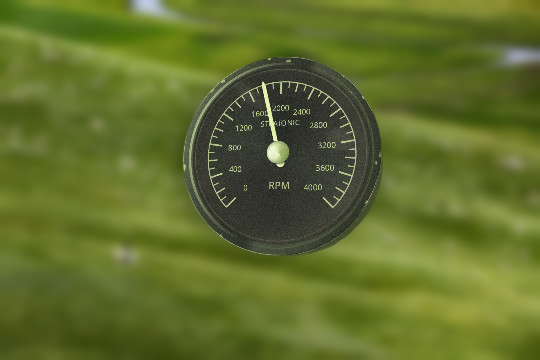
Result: 1800 rpm
